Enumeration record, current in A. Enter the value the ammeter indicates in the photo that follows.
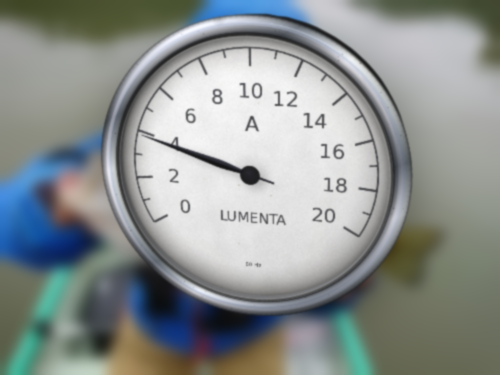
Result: 4 A
